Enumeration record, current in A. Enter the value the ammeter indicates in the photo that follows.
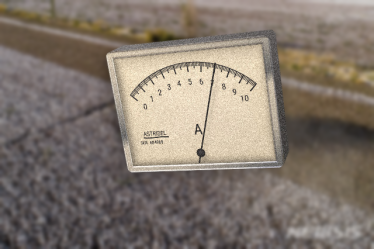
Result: 7 A
